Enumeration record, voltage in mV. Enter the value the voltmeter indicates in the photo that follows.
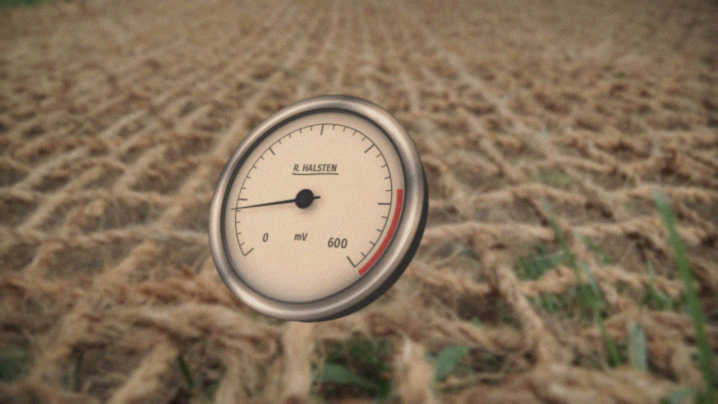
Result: 80 mV
